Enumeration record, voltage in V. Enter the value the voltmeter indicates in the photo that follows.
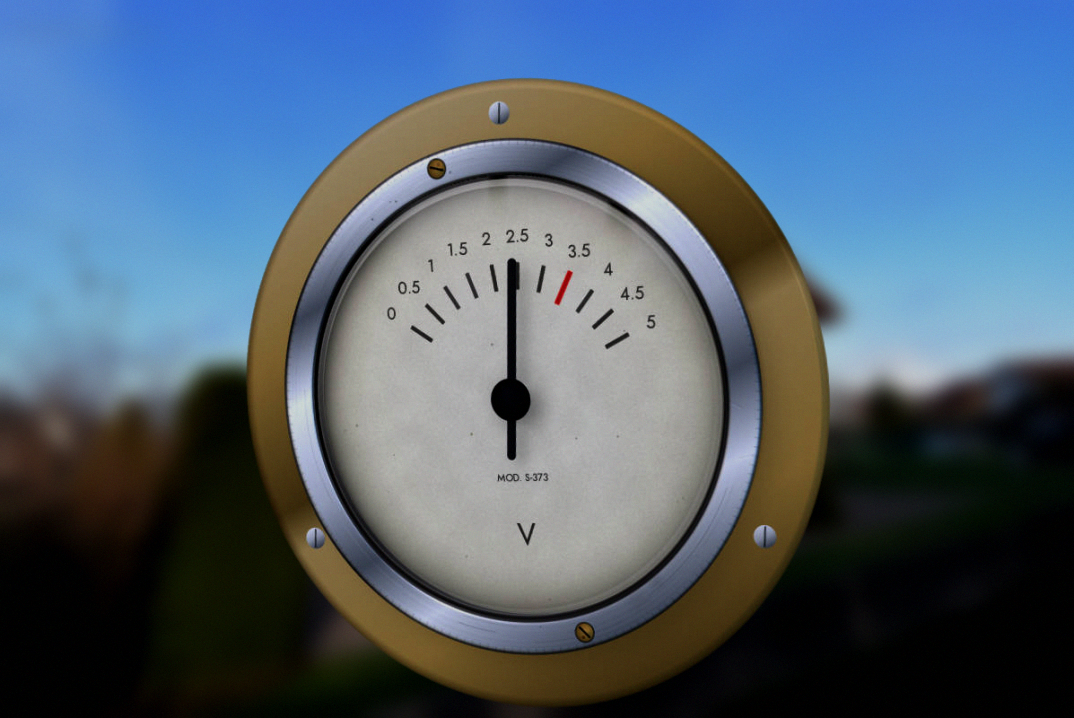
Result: 2.5 V
